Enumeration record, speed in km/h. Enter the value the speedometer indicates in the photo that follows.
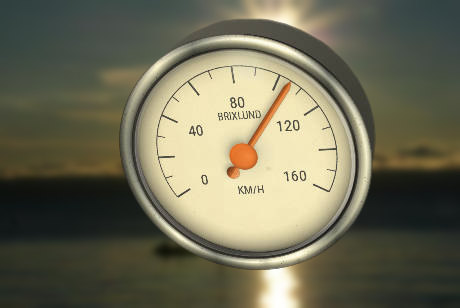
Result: 105 km/h
